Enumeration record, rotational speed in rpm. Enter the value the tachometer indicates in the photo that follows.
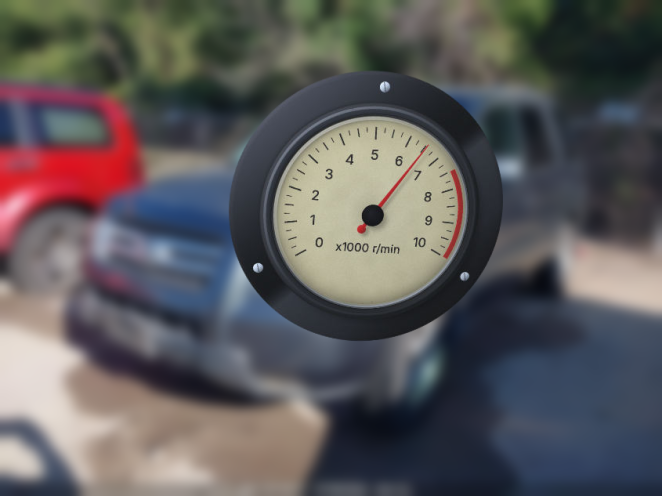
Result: 6500 rpm
